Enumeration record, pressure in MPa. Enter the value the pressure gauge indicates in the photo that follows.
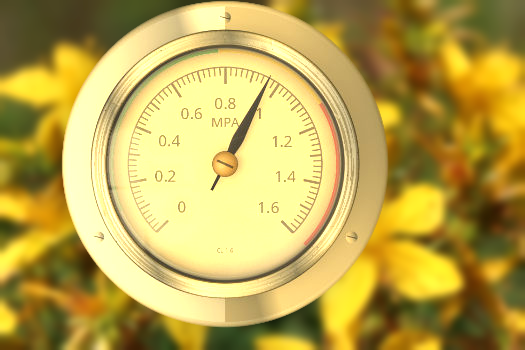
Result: 0.96 MPa
